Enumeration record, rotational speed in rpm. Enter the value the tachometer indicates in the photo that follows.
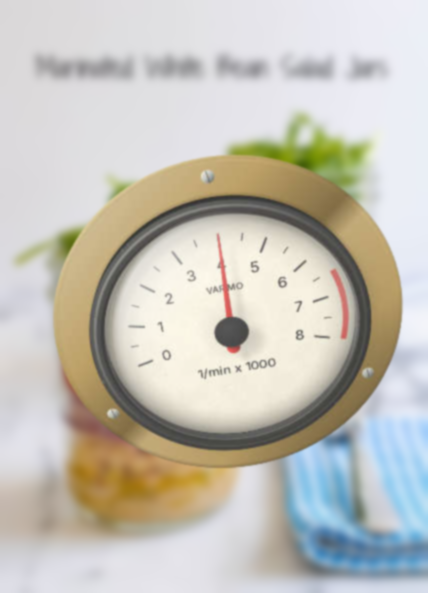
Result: 4000 rpm
